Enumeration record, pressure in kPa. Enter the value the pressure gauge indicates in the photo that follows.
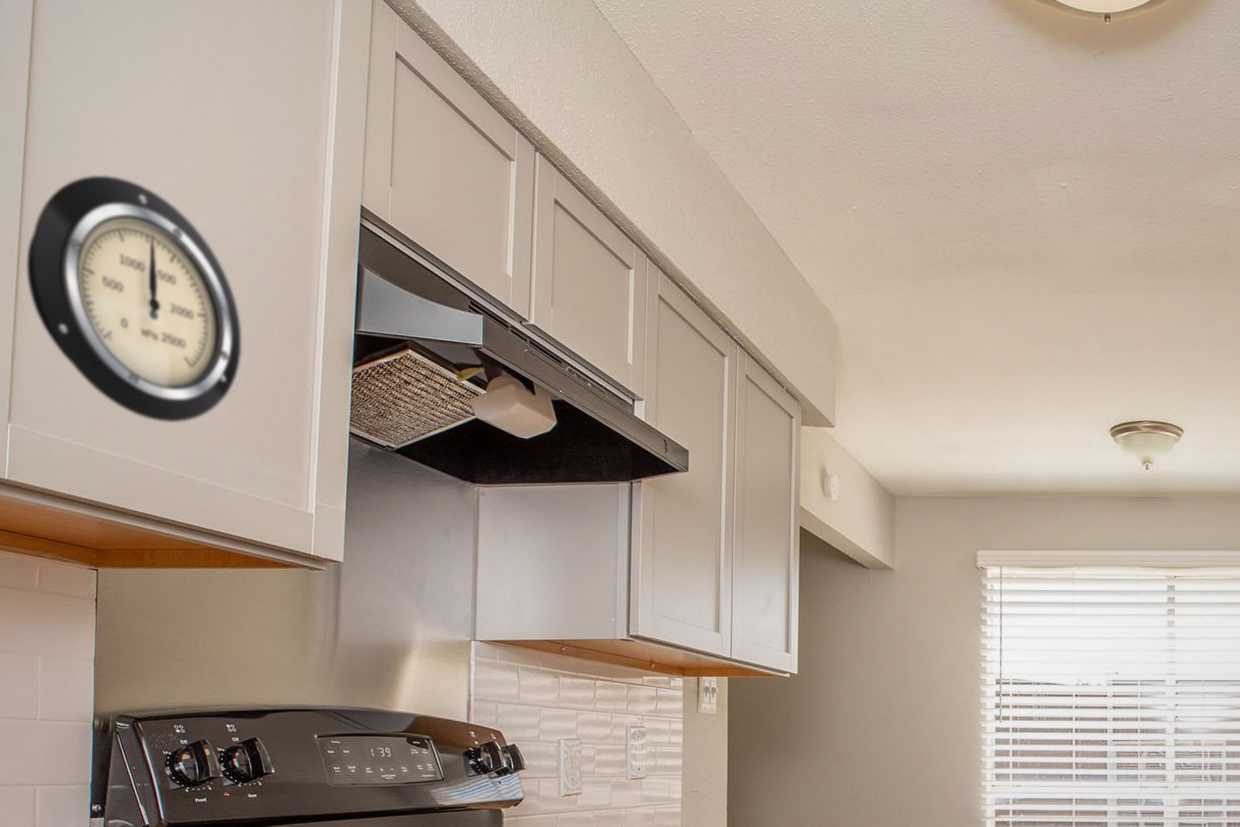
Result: 1250 kPa
